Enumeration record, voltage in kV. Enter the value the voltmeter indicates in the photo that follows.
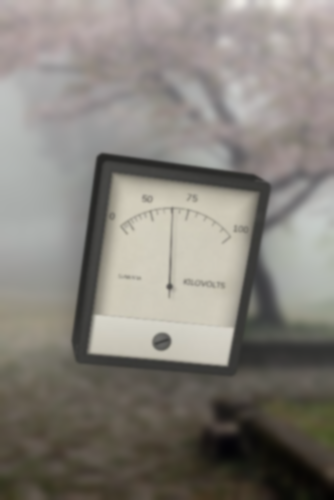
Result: 65 kV
